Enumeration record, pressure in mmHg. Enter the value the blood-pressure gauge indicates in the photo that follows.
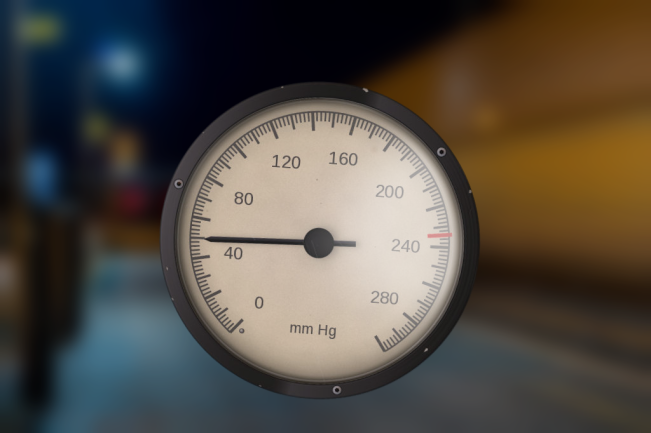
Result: 50 mmHg
